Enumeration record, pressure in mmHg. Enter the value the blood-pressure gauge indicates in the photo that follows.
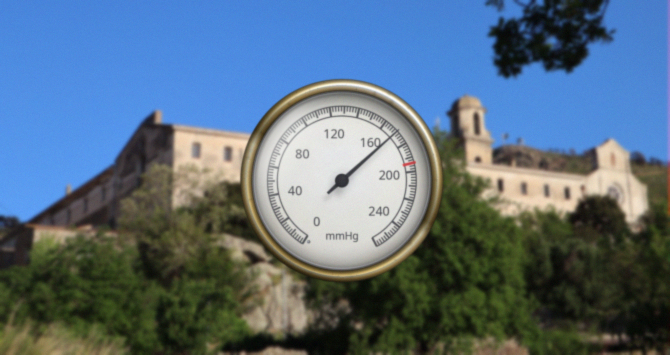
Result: 170 mmHg
